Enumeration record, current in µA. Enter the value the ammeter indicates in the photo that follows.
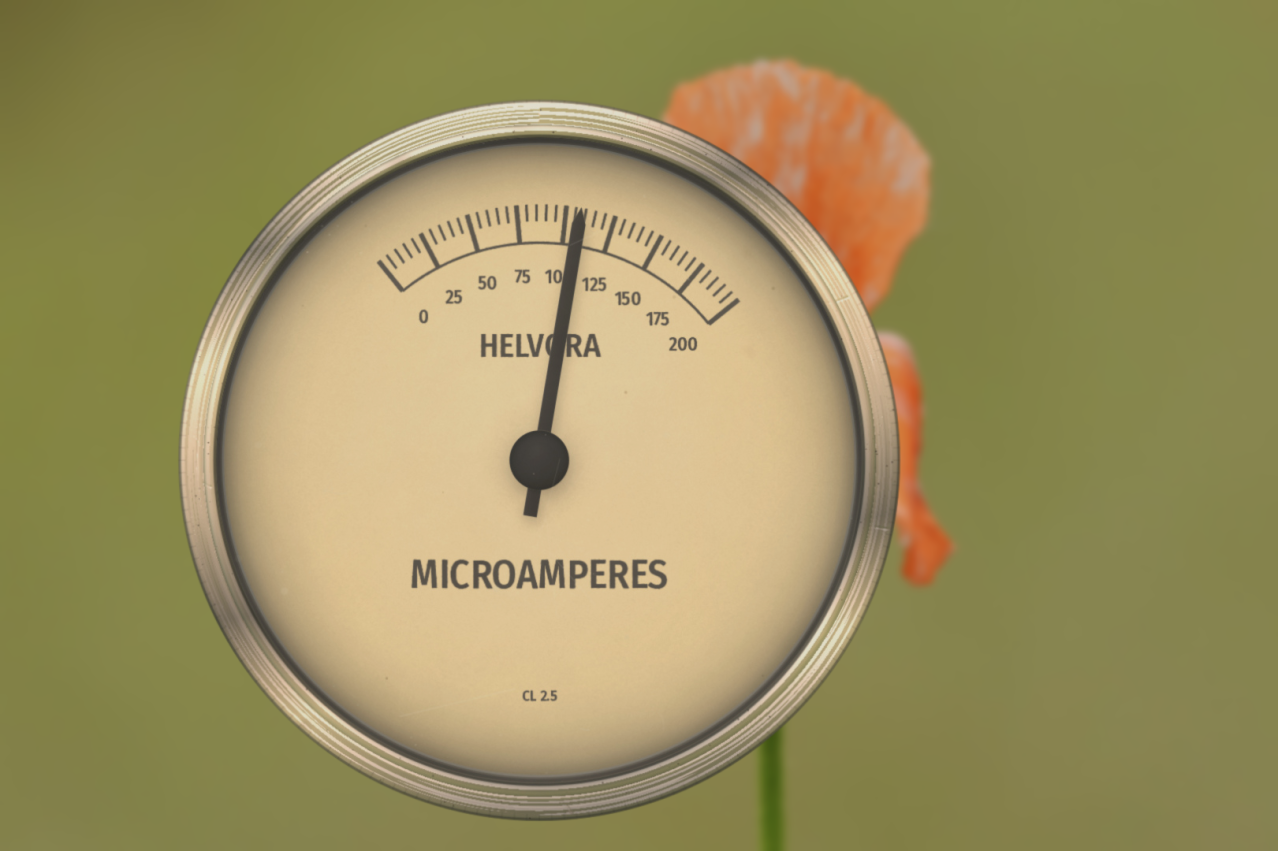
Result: 107.5 µA
